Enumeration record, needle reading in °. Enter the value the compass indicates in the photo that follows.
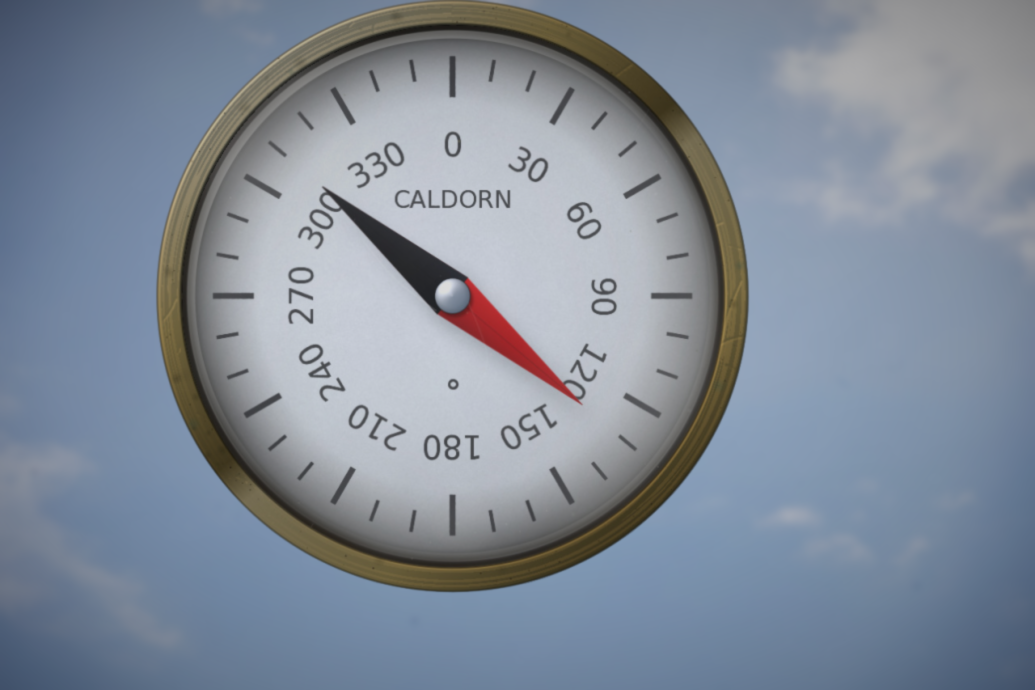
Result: 130 °
